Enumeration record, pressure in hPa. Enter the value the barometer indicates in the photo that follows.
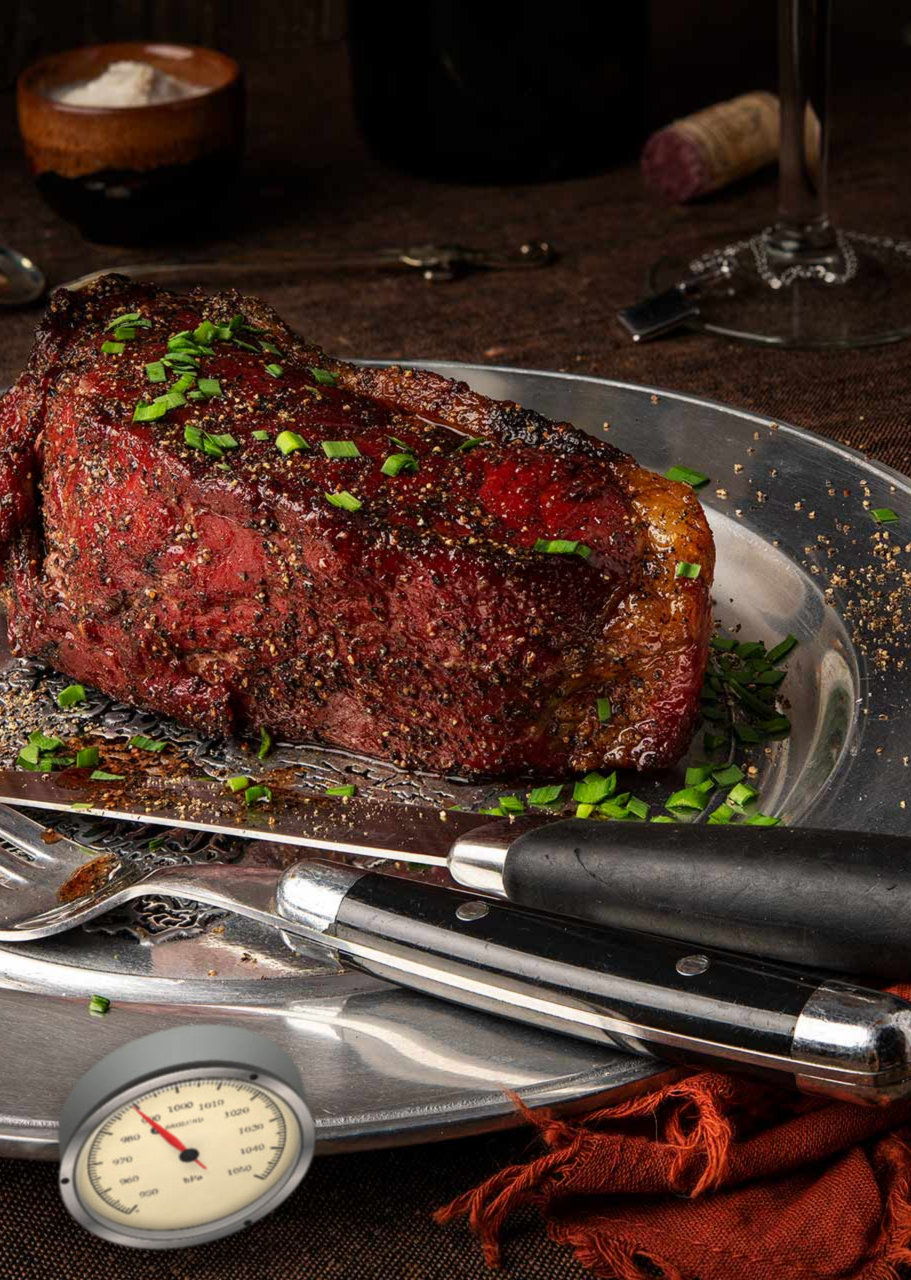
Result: 990 hPa
